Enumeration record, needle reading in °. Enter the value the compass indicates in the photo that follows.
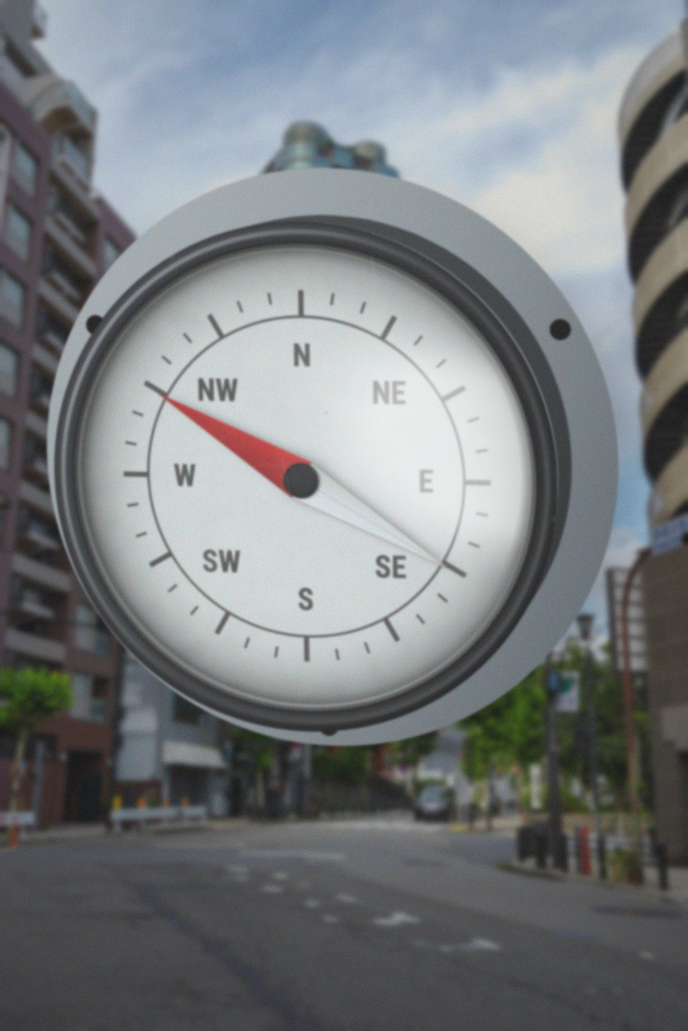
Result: 300 °
